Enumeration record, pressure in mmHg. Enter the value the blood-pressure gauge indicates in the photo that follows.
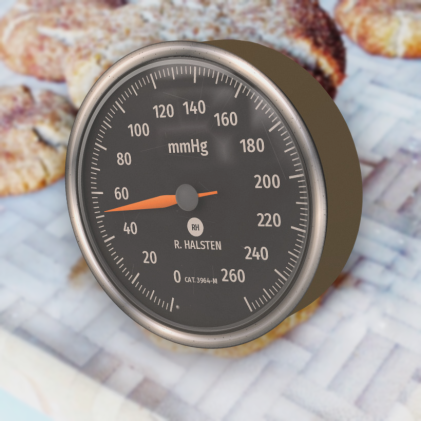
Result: 52 mmHg
